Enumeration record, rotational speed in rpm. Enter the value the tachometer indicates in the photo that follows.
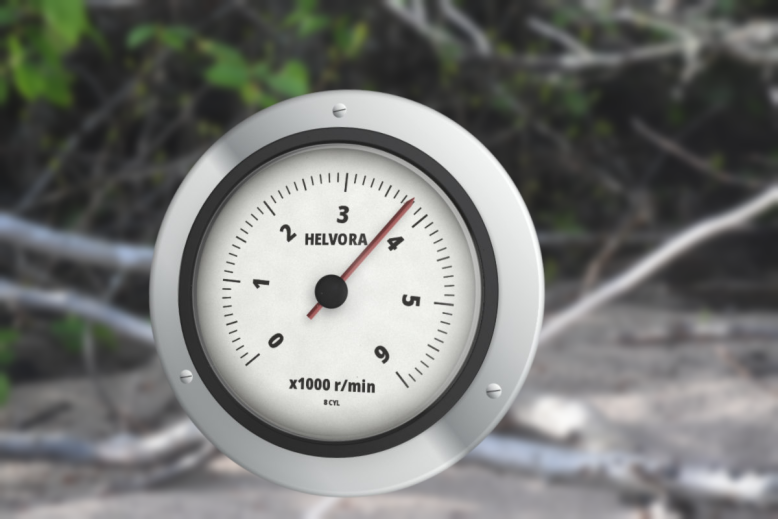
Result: 3800 rpm
